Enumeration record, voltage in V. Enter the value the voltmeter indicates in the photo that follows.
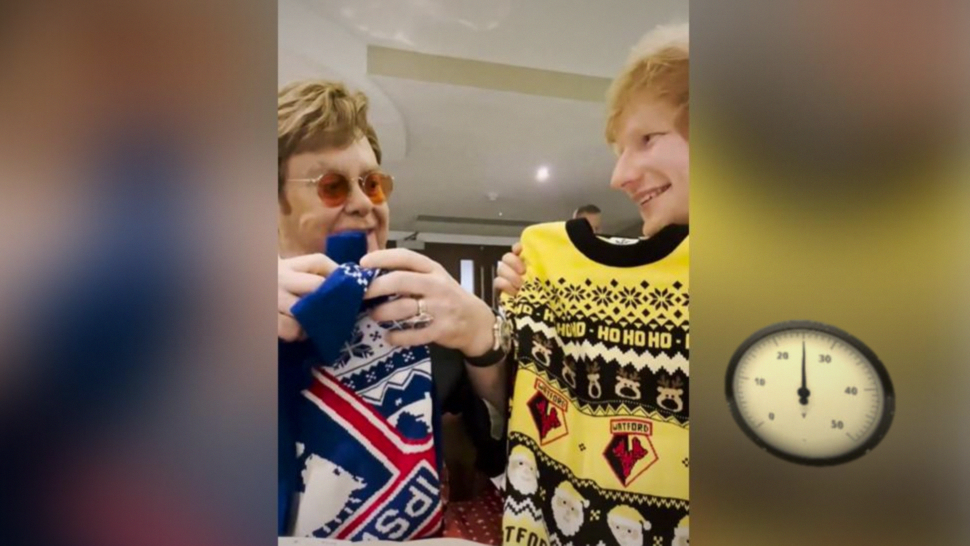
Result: 25 V
